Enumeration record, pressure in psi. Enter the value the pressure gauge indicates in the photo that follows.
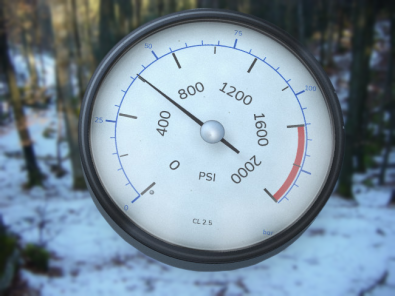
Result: 600 psi
